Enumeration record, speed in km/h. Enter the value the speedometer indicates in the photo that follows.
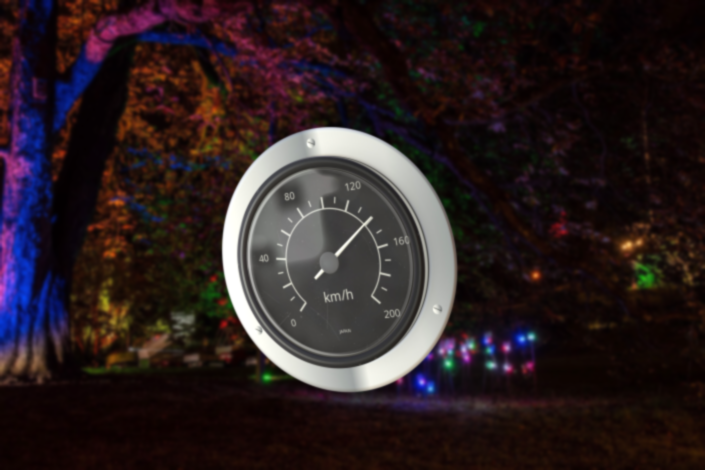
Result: 140 km/h
